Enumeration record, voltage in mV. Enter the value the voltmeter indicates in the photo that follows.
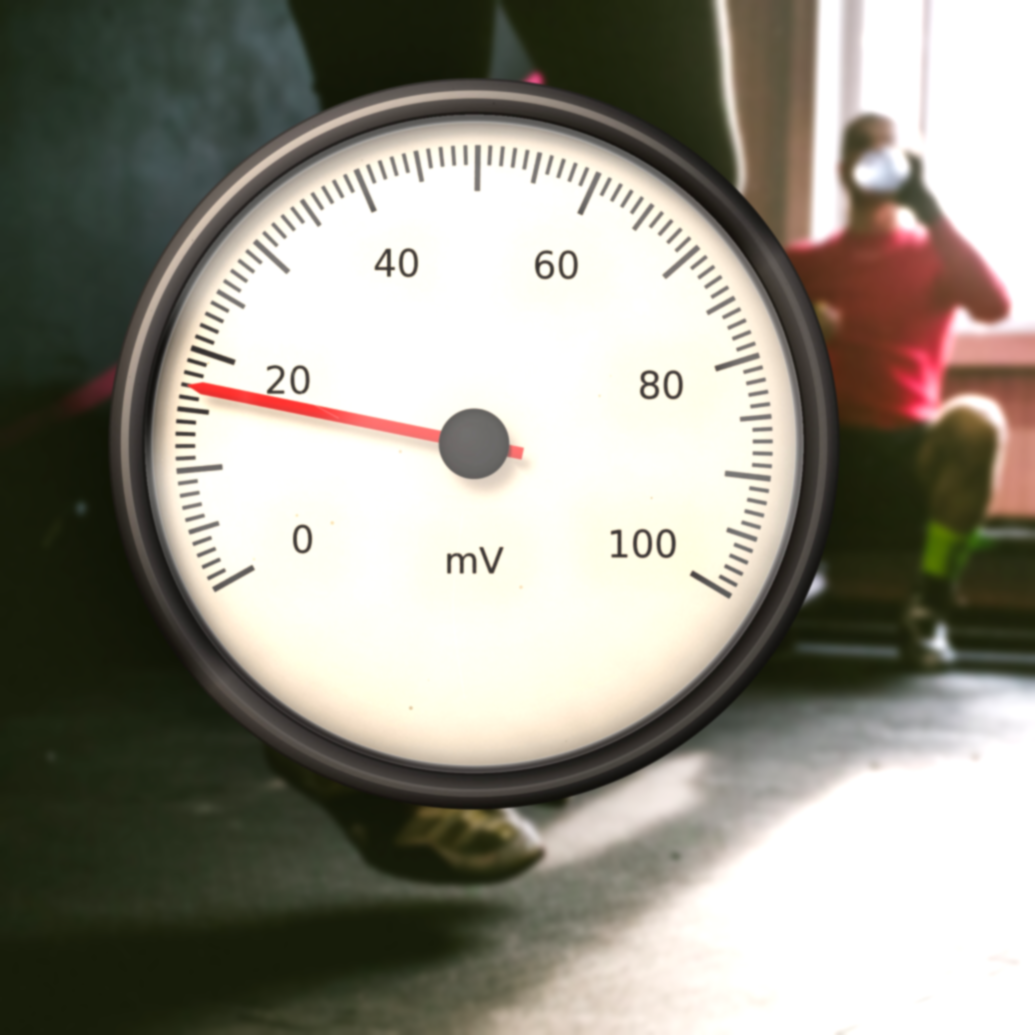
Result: 17 mV
